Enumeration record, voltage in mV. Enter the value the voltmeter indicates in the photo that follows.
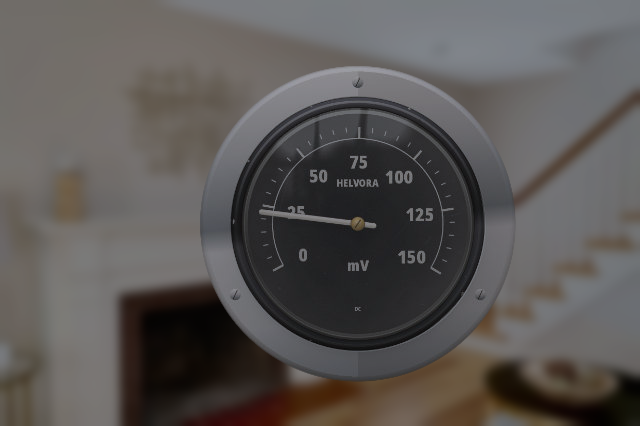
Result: 22.5 mV
